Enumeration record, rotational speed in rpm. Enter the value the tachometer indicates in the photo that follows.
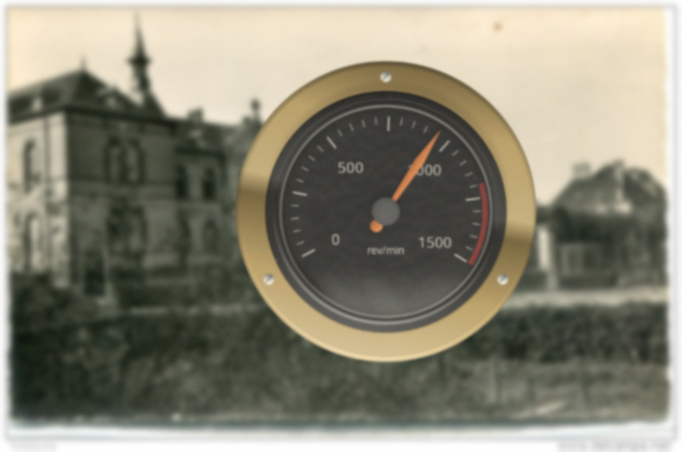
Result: 950 rpm
